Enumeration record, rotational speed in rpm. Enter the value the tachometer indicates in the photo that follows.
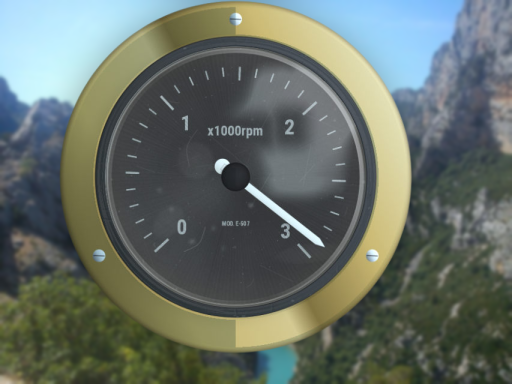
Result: 2900 rpm
